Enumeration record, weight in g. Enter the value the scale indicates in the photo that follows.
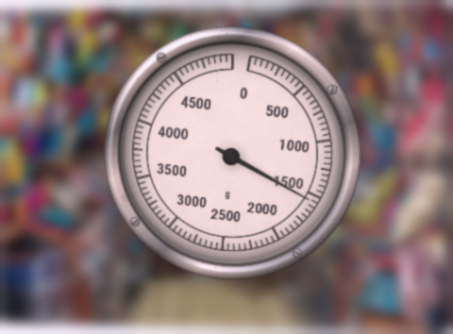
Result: 1550 g
